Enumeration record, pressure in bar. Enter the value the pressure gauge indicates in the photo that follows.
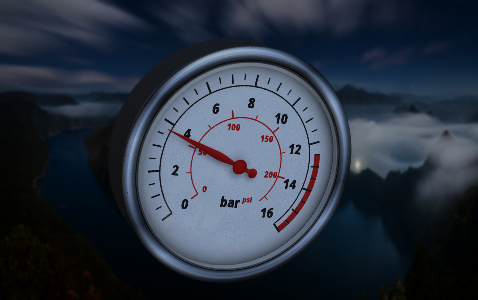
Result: 3.75 bar
